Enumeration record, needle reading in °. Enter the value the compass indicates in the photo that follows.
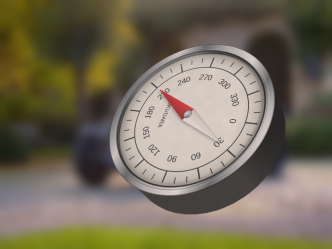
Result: 210 °
